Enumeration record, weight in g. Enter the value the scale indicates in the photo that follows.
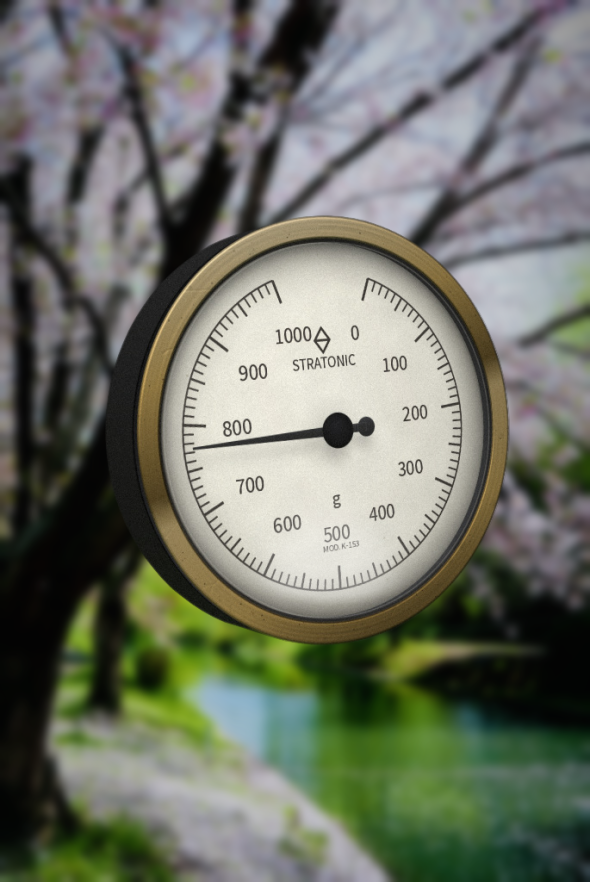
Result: 775 g
